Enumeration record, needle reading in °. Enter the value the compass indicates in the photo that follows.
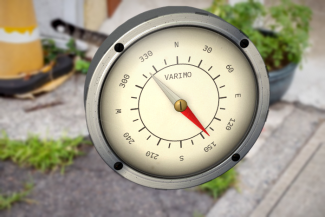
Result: 142.5 °
